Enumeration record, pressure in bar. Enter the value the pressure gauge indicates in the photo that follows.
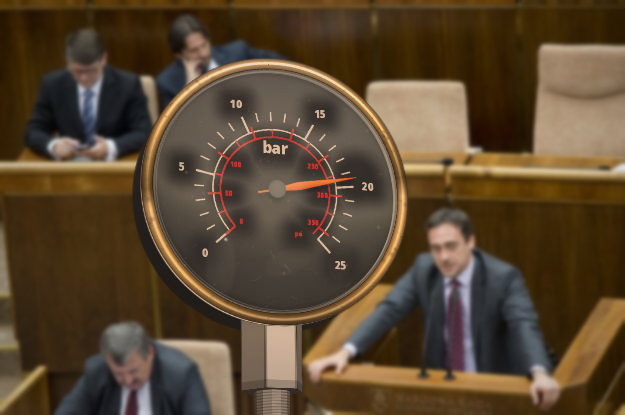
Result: 19.5 bar
